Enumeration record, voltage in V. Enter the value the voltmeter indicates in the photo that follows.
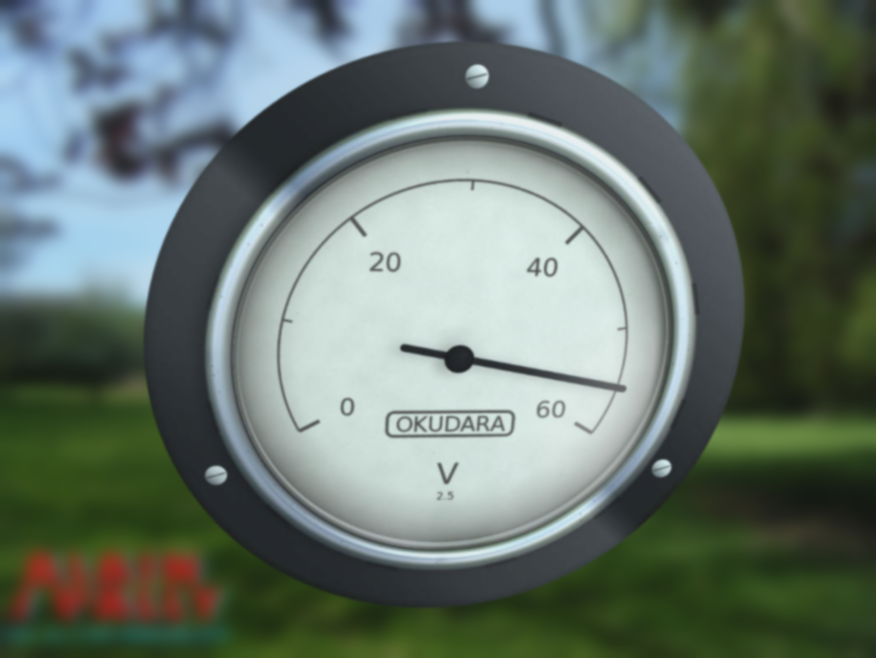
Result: 55 V
